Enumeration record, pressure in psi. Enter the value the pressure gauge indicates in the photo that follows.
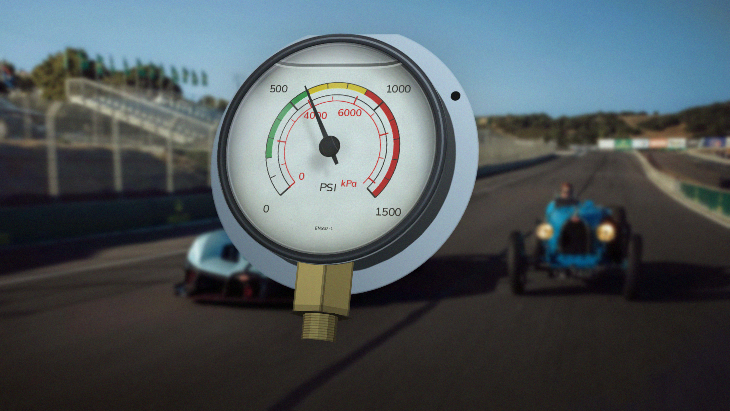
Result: 600 psi
